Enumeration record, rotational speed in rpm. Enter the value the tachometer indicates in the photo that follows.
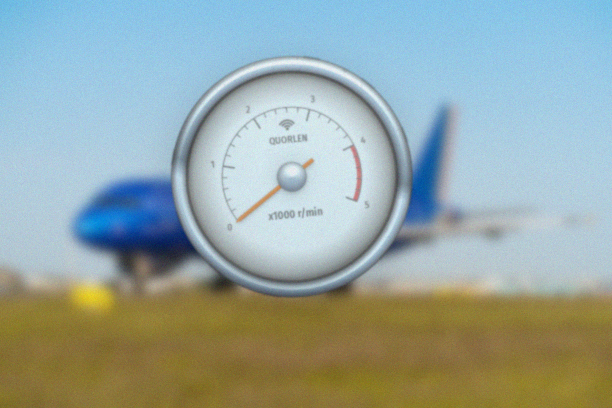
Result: 0 rpm
